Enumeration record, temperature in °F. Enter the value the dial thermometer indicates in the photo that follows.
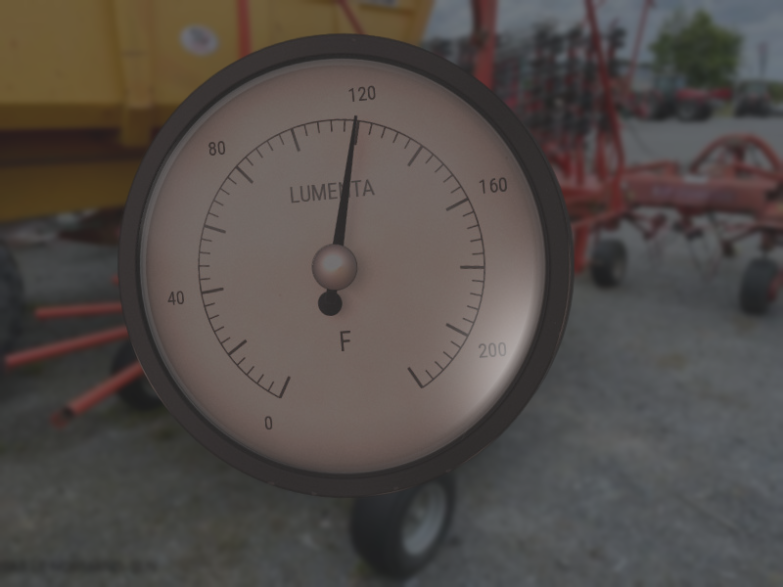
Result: 120 °F
